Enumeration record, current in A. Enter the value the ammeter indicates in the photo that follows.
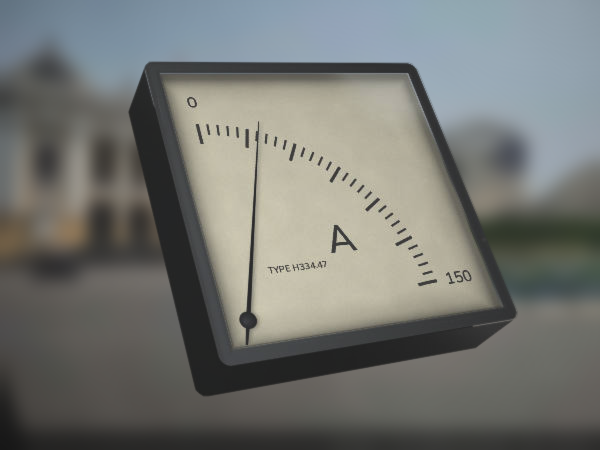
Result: 30 A
